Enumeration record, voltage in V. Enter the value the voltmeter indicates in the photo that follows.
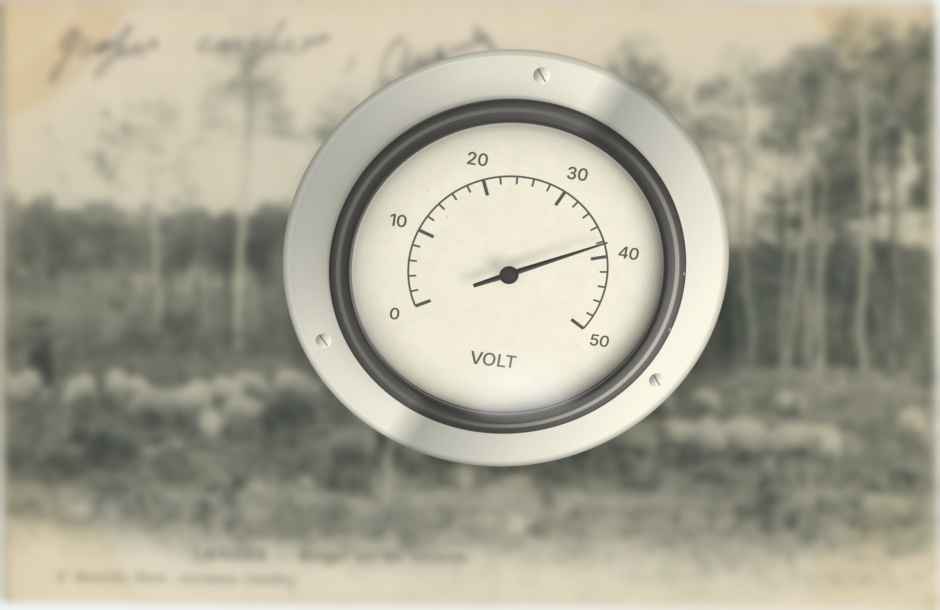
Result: 38 V
